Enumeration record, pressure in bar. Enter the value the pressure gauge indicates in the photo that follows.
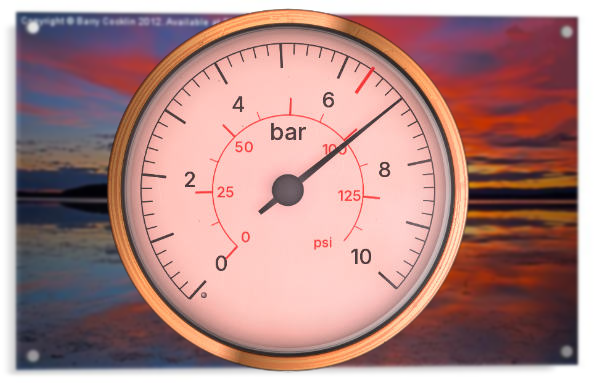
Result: 7 bar
